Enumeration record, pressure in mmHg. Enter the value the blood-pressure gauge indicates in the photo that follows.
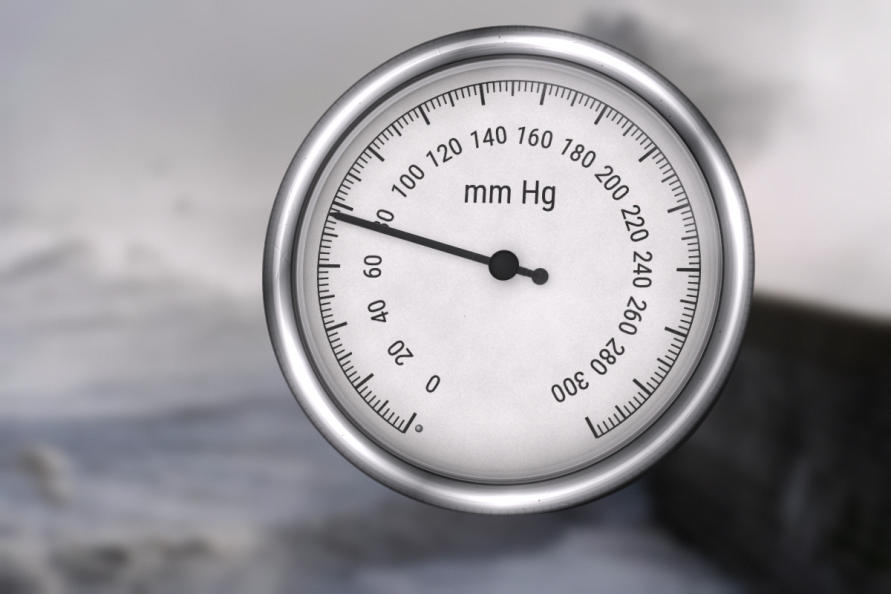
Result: 76 mmHg
